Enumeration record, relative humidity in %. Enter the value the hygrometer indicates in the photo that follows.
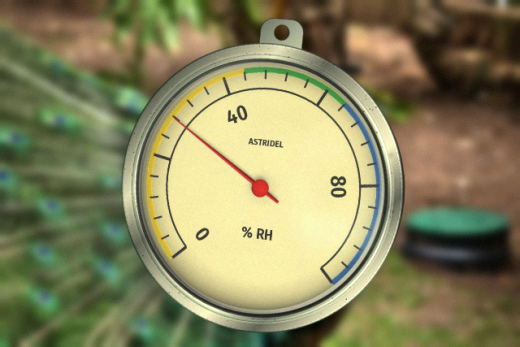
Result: 28 %
